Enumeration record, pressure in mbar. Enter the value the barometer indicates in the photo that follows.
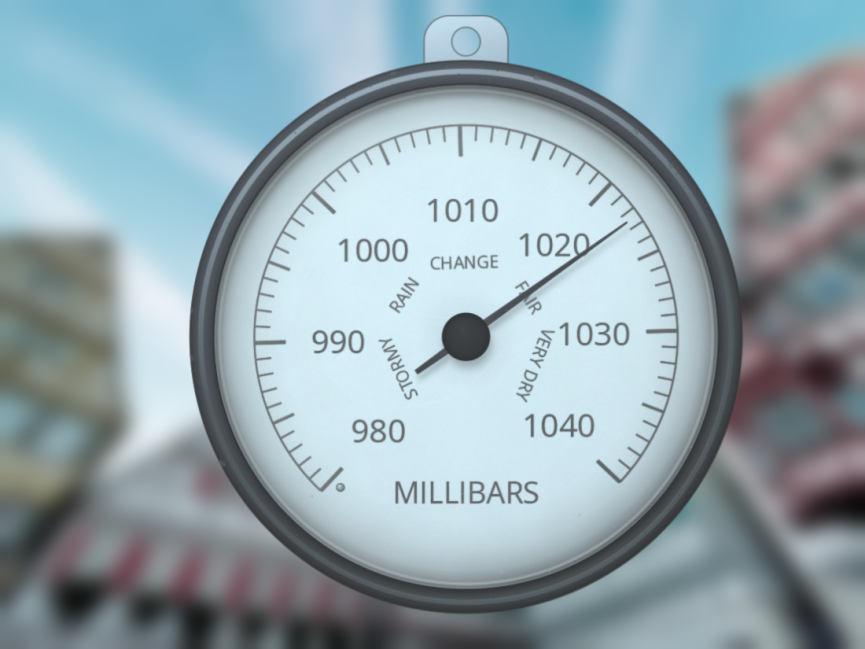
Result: 1022.5 mbar
